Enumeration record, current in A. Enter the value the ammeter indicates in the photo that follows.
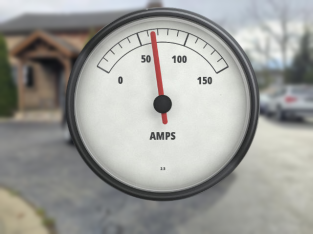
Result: 65 A
